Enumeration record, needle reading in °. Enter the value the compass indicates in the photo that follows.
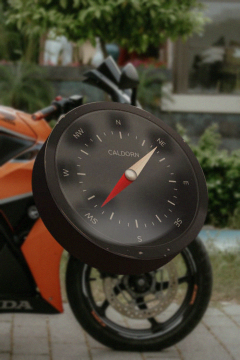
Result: 225 °
